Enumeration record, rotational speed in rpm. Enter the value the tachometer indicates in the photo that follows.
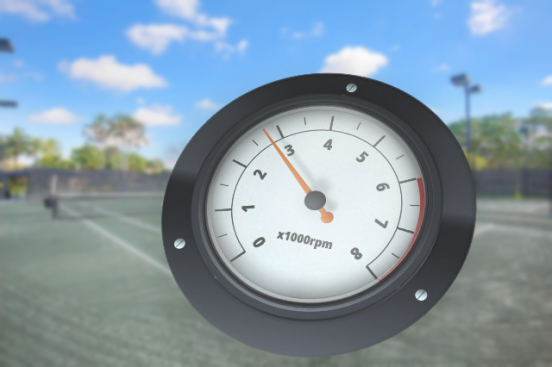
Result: 2750 rpm
